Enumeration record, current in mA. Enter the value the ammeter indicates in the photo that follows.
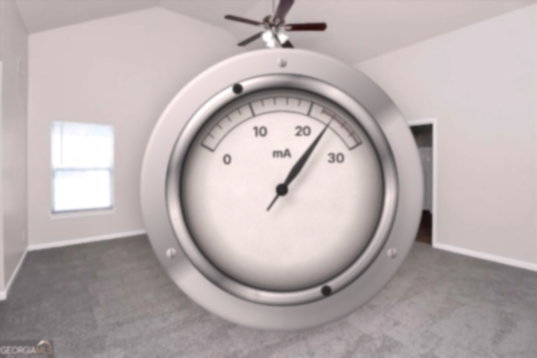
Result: 24 mA
